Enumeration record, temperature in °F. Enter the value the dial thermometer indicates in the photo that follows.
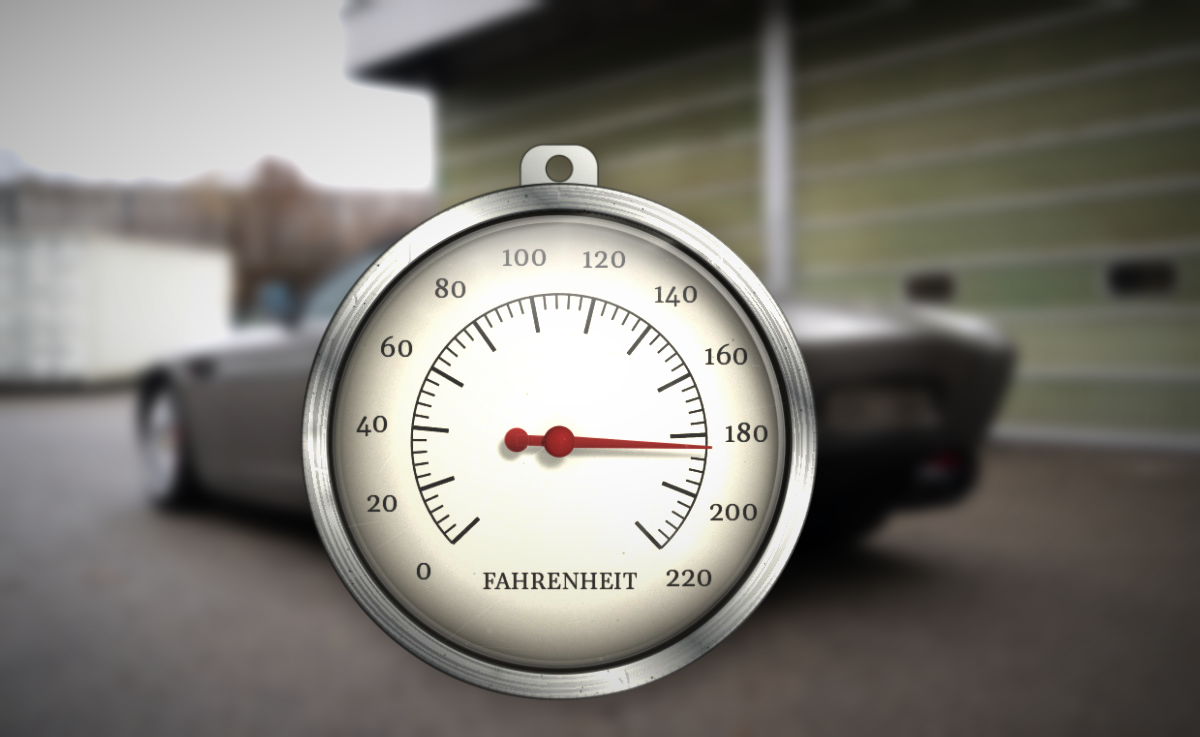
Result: 184 °F
